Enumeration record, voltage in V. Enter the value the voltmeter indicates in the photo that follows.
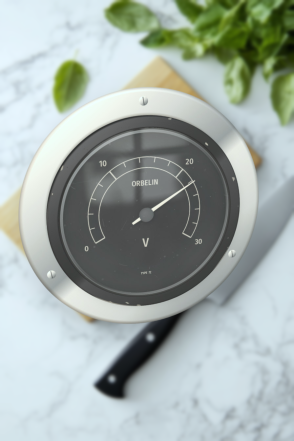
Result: 22 V
